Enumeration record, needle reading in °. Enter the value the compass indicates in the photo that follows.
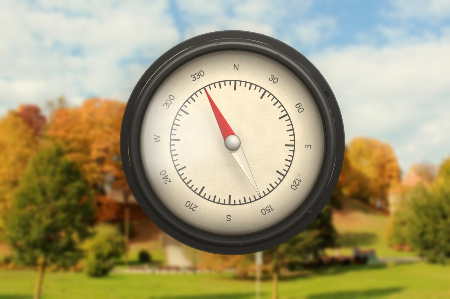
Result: 330 °
